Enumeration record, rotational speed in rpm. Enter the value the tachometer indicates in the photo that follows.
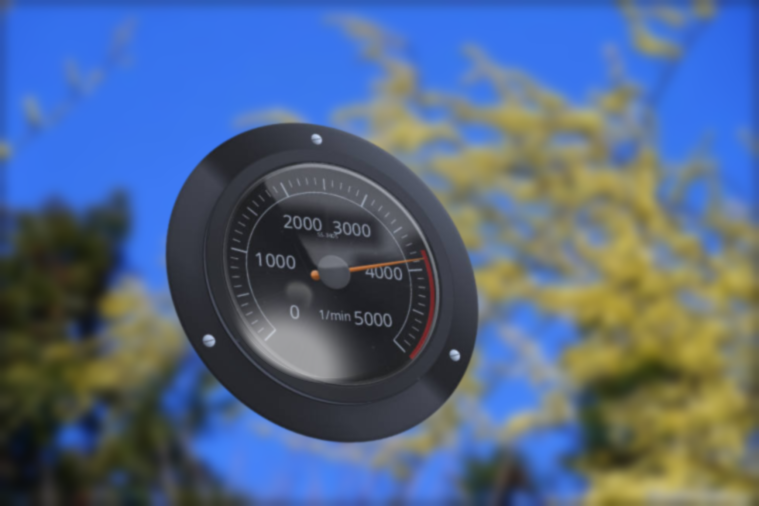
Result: 3900 rpm
